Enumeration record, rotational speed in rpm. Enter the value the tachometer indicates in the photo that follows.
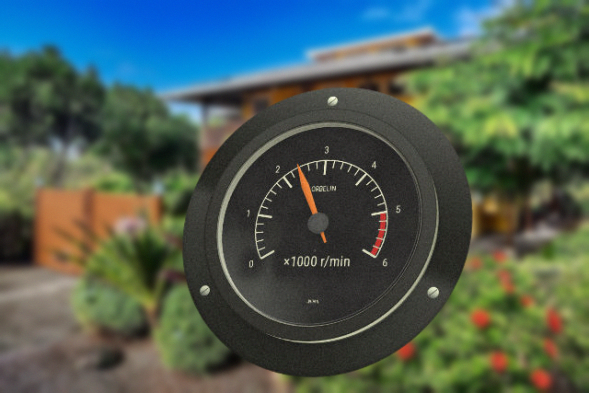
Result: 2400 rpm
